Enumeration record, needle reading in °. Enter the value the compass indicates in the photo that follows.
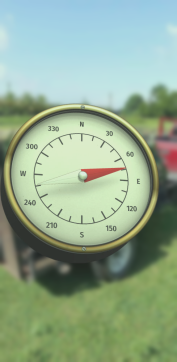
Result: 75 °
